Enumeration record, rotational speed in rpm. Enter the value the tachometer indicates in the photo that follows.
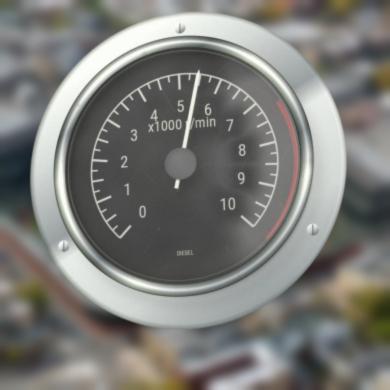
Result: 5500 rpm
